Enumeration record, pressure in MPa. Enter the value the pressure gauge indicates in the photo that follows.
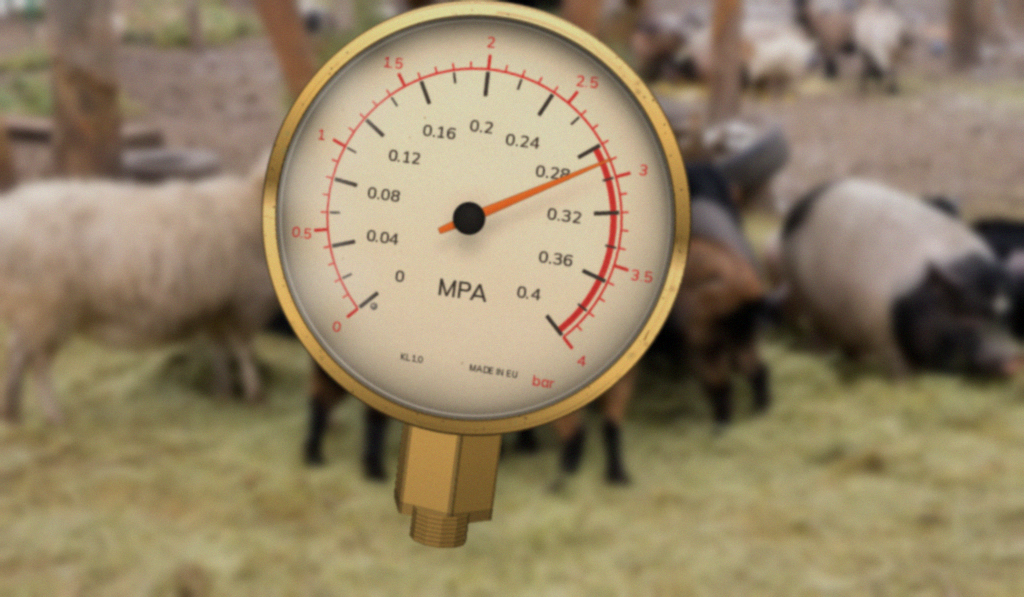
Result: 0.29 MPa
